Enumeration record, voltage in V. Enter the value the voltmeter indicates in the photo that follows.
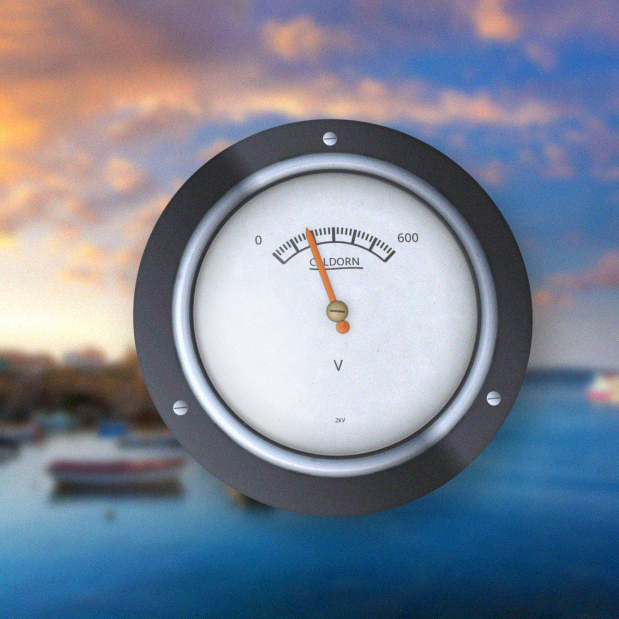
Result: 180 V
